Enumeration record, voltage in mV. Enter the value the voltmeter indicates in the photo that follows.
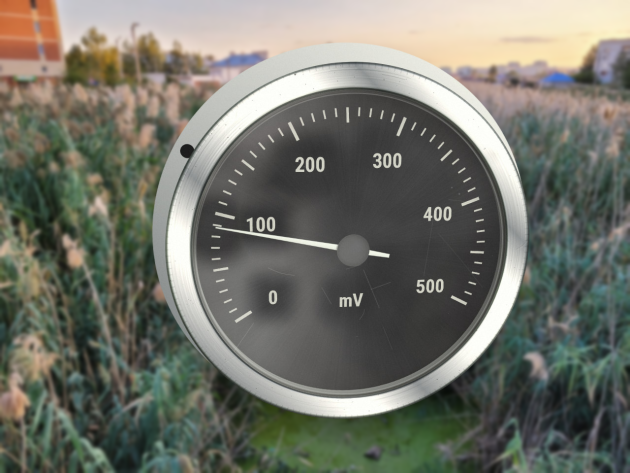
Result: 90 mV
